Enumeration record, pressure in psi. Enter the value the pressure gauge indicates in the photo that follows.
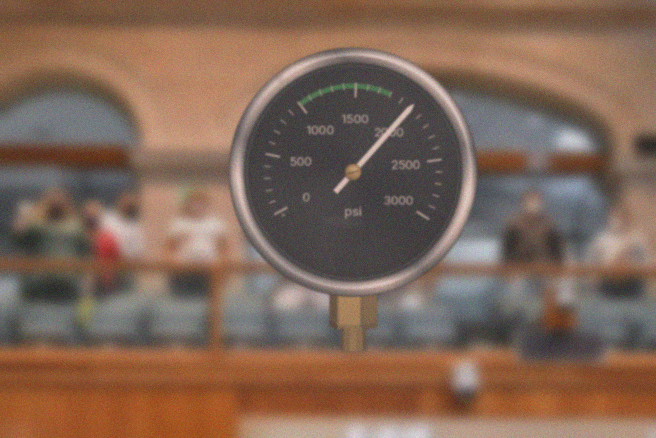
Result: 2000 psi
